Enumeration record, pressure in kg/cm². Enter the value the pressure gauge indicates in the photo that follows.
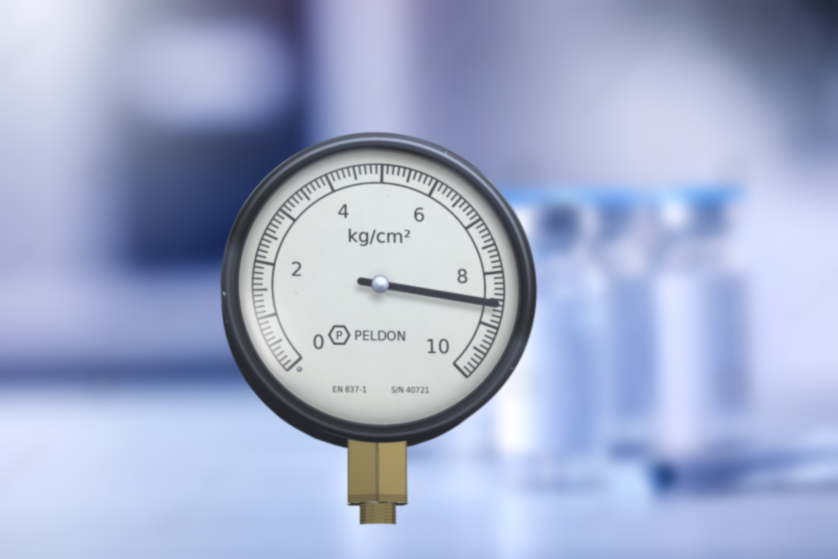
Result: 8.6 kg/cm²
